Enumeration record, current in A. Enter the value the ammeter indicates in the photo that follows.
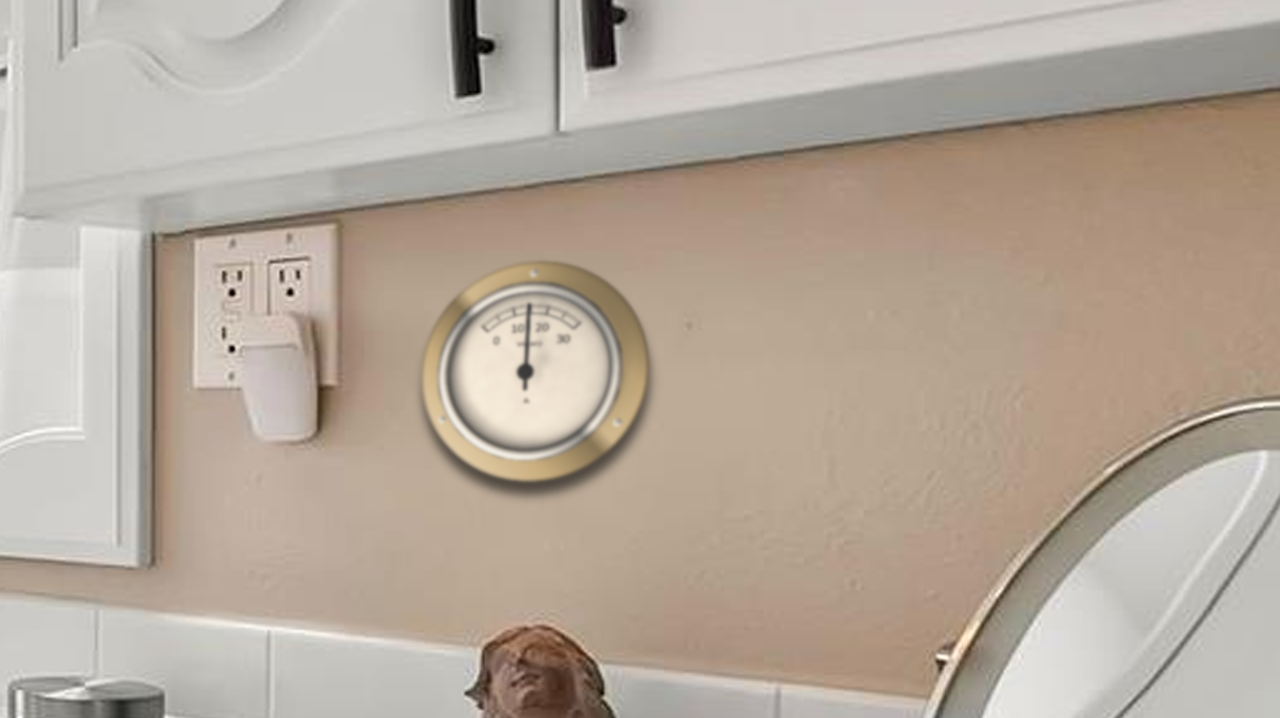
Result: 15 A
